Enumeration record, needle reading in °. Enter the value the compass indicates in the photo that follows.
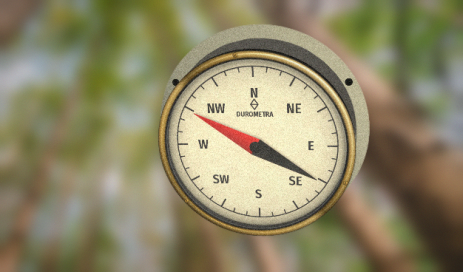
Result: 300 °
